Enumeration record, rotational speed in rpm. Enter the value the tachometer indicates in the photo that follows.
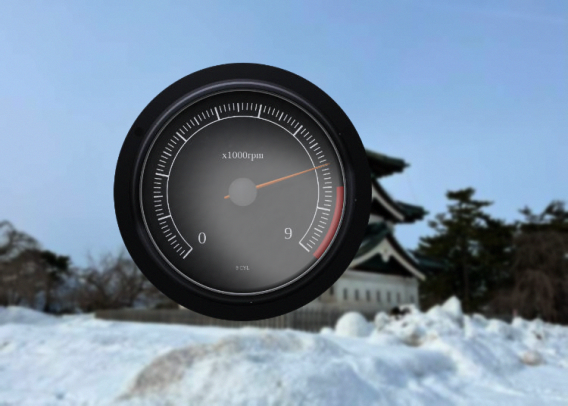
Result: 7000 rpm
